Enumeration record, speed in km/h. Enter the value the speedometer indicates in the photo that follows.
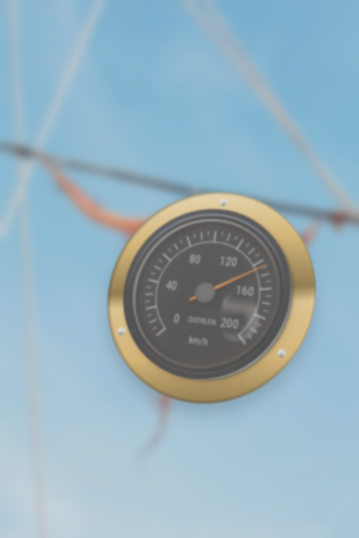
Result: 145 km/h
